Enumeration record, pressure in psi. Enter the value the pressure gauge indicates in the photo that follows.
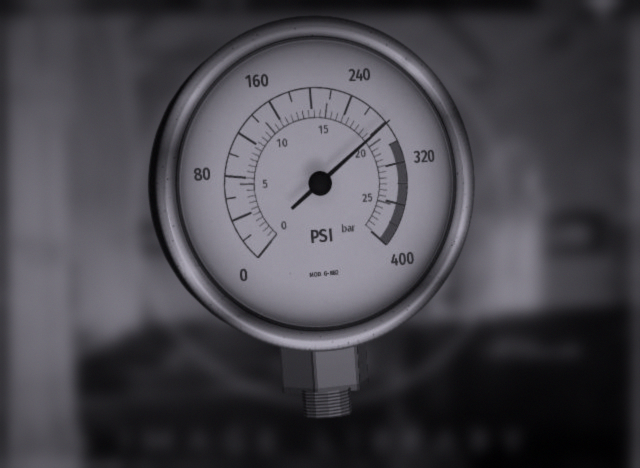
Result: 280 psi
